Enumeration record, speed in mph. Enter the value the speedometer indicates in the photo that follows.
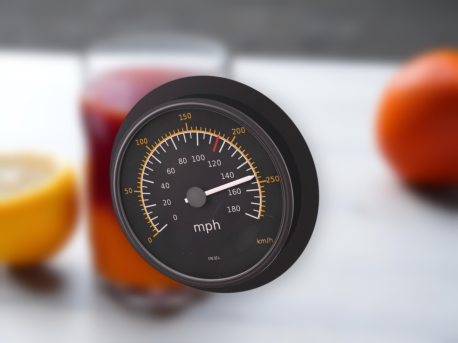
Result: 150 mph
